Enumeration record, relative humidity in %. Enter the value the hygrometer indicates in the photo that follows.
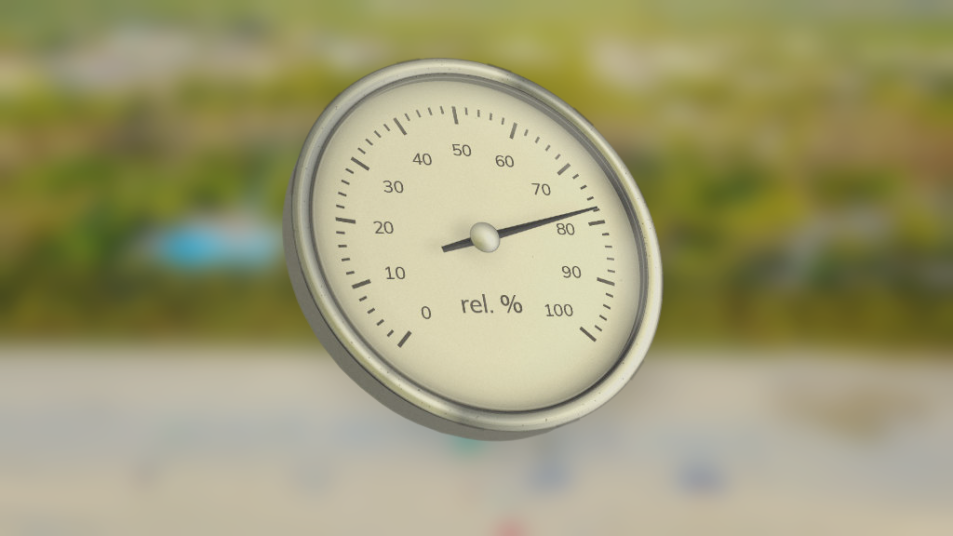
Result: 78 %
